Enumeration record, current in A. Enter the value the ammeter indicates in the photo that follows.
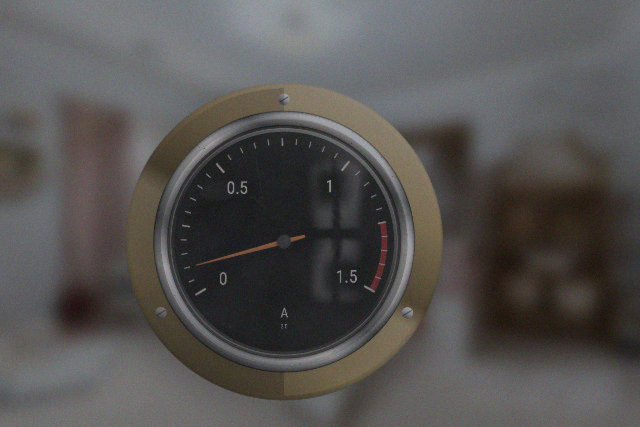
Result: 0.1 A
